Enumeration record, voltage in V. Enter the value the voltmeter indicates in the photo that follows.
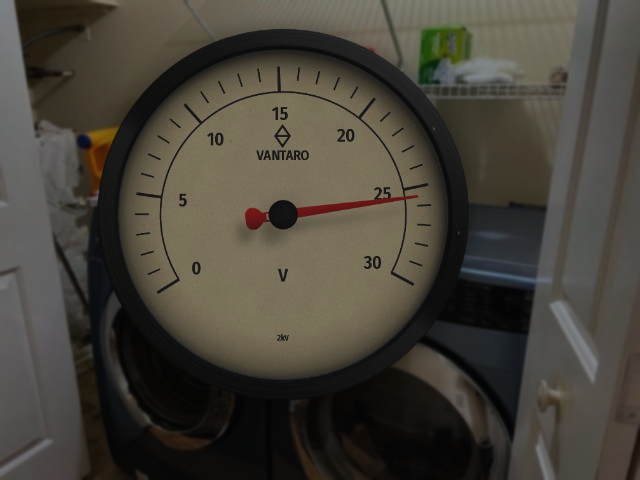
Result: 25.5 V
